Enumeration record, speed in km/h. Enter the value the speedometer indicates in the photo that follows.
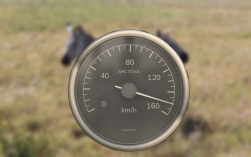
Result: 150 km/h
